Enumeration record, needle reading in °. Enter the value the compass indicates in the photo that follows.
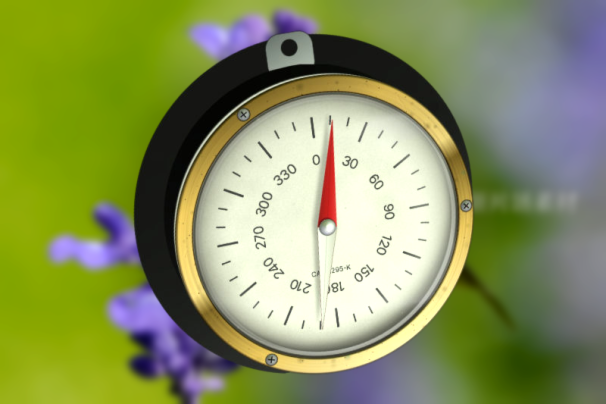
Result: 10 °
